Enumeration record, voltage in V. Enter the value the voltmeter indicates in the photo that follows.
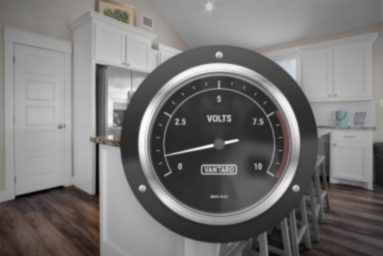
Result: 0.75 V
